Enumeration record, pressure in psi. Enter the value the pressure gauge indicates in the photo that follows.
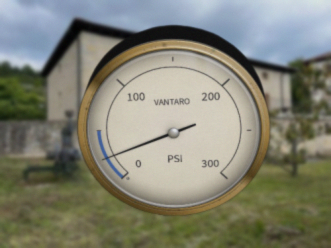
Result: 25 psi
